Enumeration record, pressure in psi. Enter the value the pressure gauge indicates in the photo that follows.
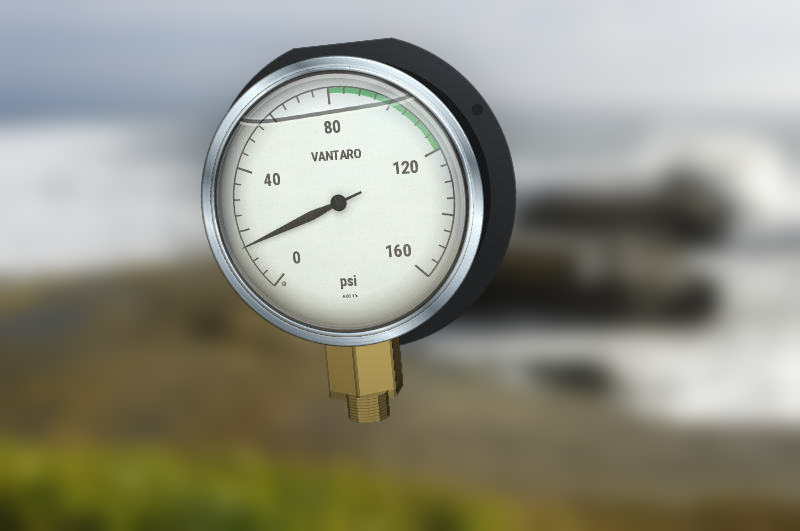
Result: 15 psi
